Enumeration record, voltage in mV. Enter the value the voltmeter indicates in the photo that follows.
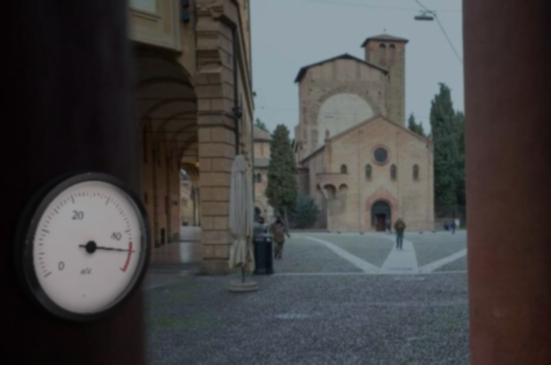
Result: 45 mV
